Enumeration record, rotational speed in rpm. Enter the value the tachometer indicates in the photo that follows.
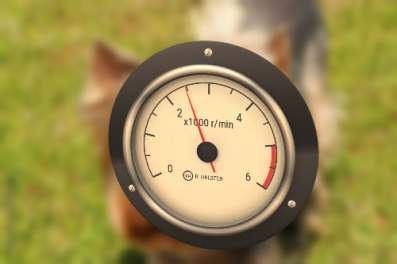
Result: 2500 rpm
